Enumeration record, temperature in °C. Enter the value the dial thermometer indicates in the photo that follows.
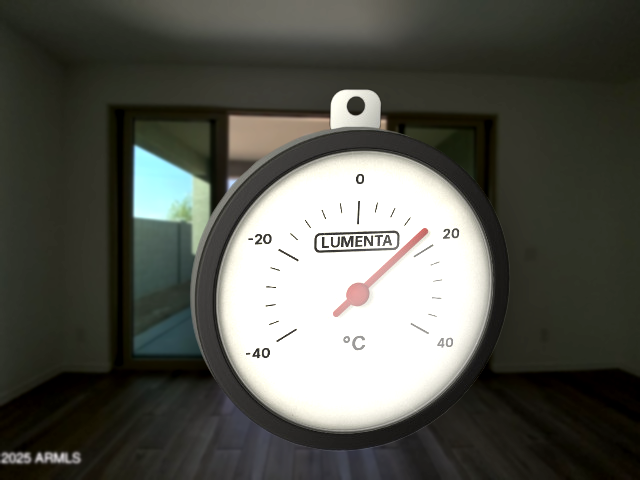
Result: 16 °C
